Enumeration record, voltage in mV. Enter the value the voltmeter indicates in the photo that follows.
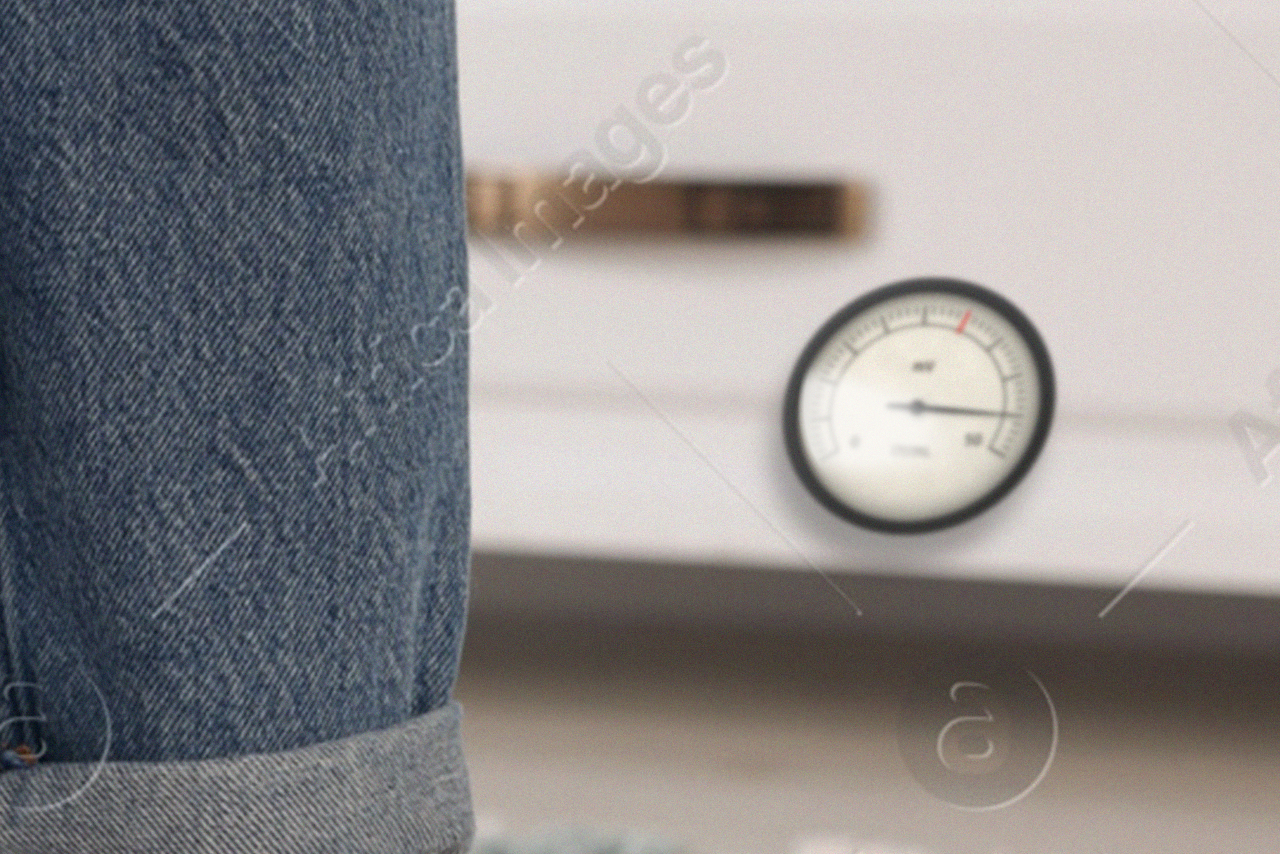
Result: 45 mV
